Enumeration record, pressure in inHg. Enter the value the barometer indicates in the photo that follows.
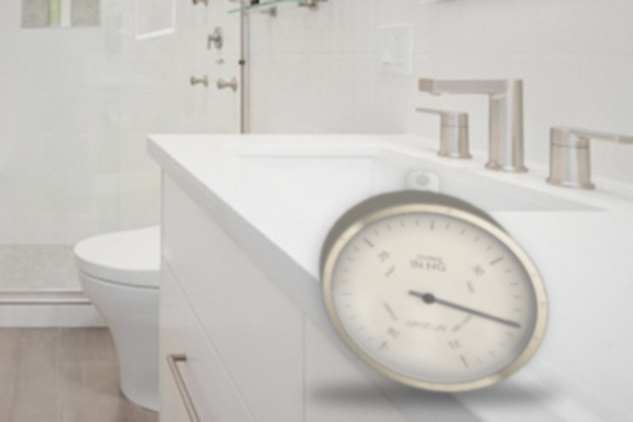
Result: 30.5 inHg
